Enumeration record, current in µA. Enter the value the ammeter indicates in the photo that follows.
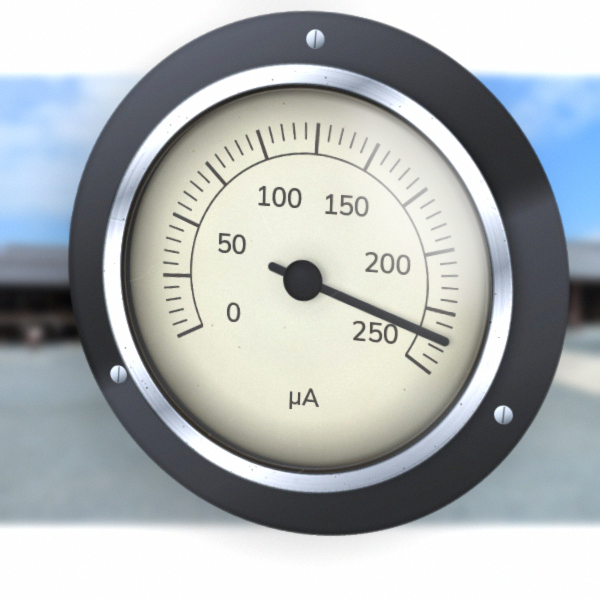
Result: 235 µA
